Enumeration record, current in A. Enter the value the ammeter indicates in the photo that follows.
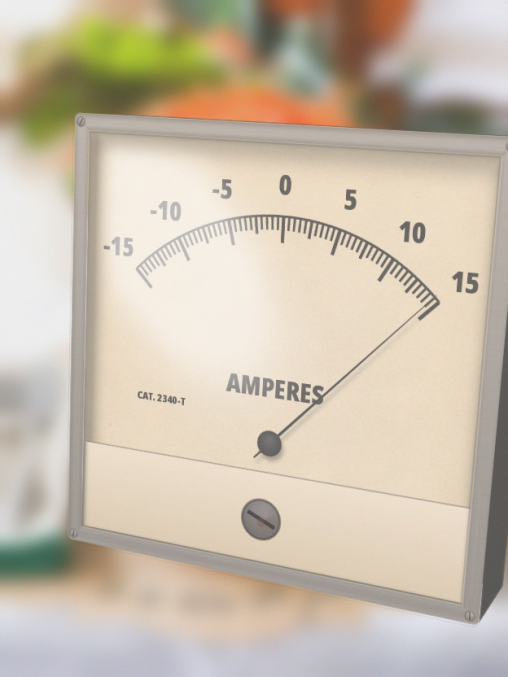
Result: 14.5 A
